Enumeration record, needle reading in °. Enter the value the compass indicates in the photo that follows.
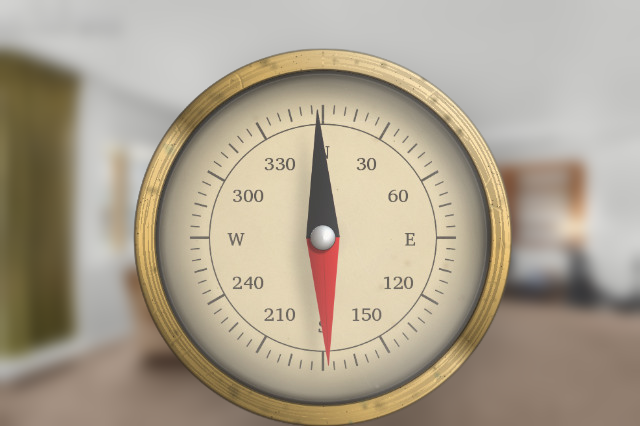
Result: 177.5 °
